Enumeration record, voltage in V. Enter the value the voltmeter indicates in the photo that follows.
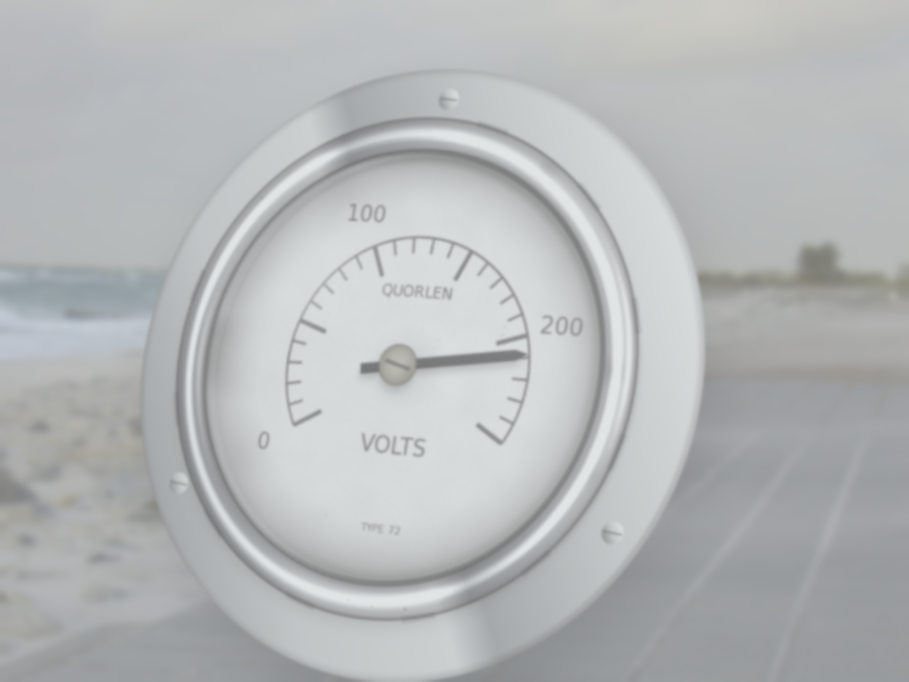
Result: 210 V
